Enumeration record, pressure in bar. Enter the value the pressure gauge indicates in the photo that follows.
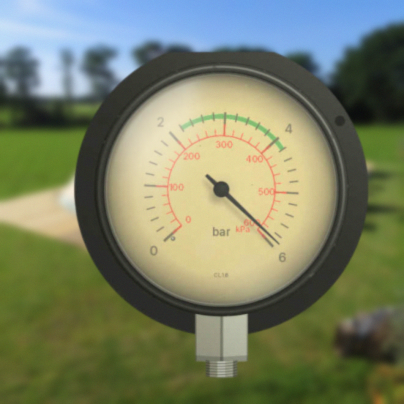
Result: 5.9 bar
